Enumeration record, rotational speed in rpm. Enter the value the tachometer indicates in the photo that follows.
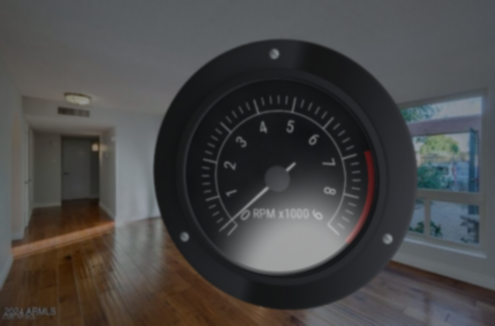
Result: 200 rpm
